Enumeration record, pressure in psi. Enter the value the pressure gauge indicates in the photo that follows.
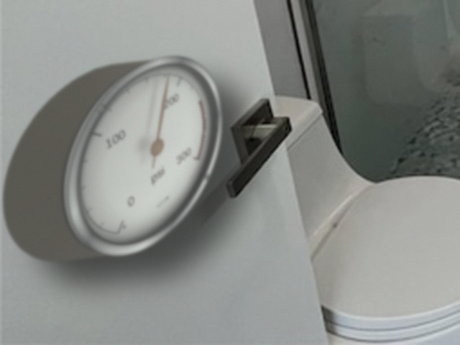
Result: 180 psi
